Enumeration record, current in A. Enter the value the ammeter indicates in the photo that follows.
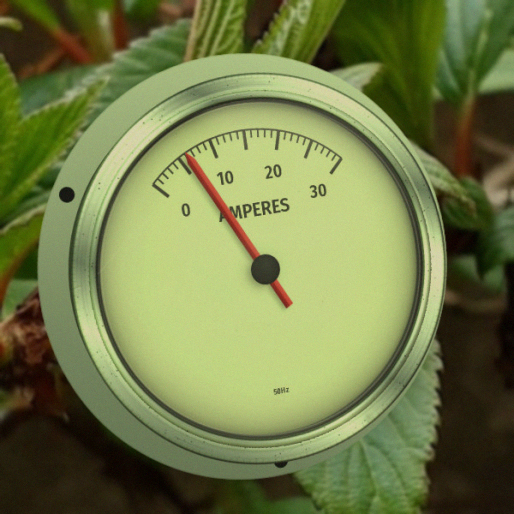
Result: 6 A
